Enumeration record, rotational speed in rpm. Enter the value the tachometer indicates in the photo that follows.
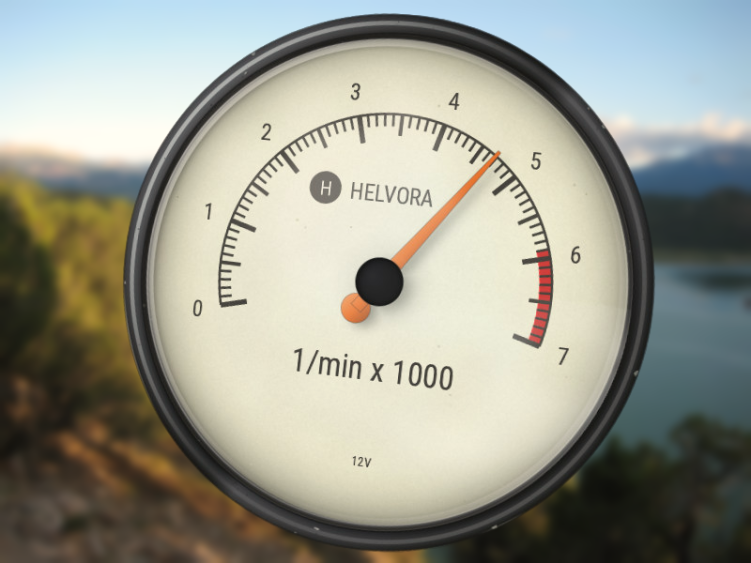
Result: 4700 rpm
